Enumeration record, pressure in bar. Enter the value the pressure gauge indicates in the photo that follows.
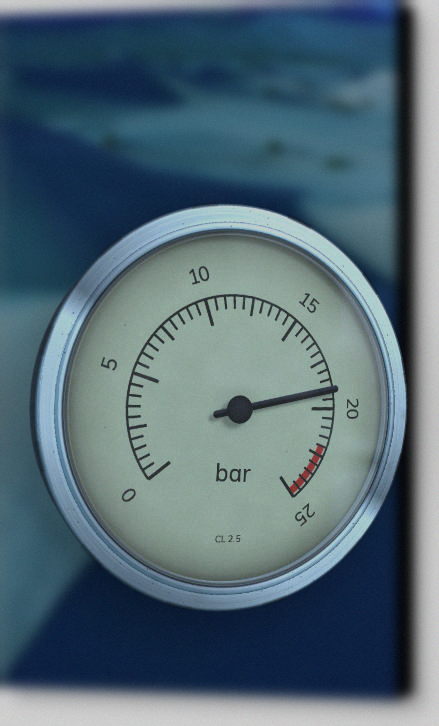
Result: 19 bar
